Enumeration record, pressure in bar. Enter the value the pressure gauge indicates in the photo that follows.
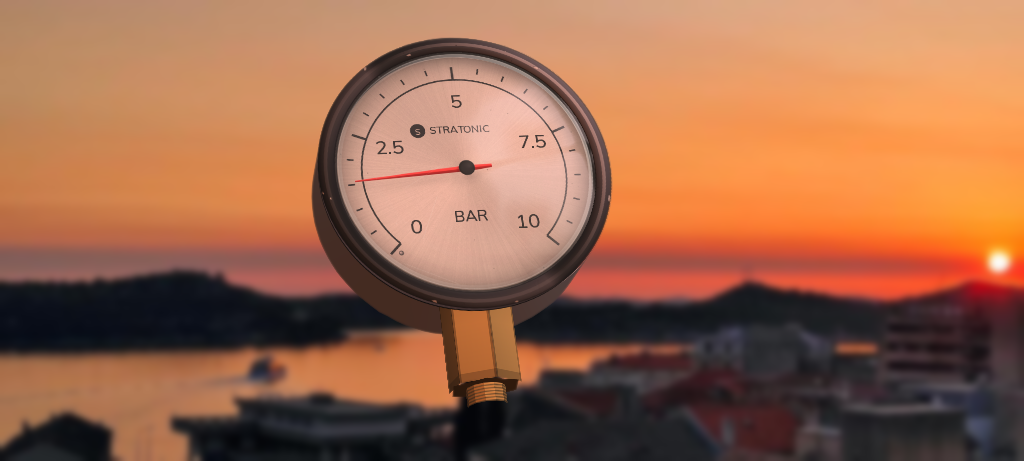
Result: 1.5 bar
